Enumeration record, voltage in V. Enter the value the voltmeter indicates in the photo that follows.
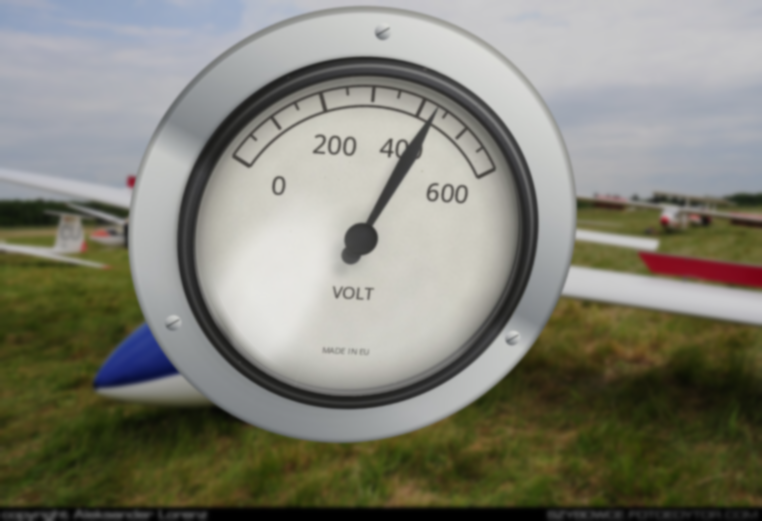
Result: 425 V
